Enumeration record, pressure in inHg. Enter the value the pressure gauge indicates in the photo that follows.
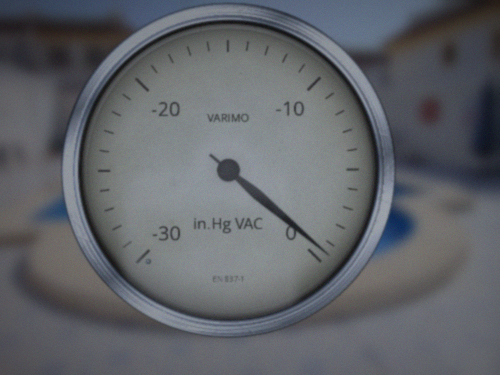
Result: -0.5 inHg
